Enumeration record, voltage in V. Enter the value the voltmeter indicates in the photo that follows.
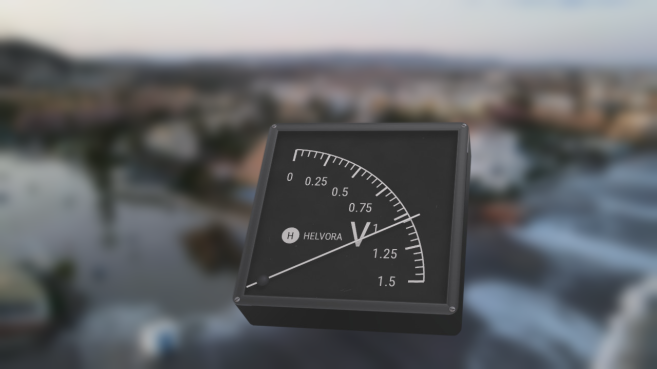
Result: 1.05 V
